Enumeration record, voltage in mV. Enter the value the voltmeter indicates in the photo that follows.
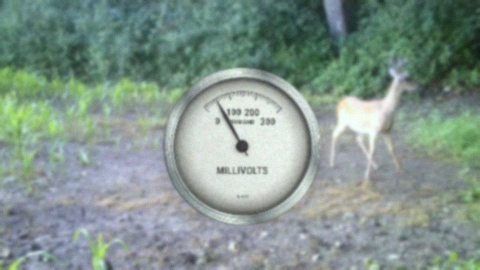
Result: 50 mV
